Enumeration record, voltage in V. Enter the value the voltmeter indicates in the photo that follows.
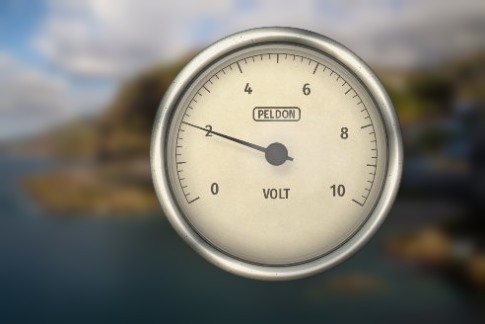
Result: 2 V
